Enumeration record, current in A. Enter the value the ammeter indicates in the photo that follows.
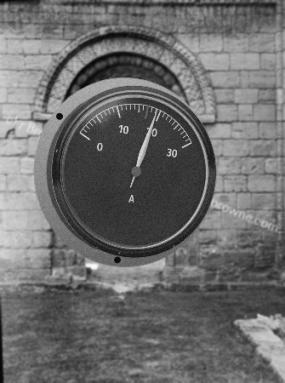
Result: 19 A
